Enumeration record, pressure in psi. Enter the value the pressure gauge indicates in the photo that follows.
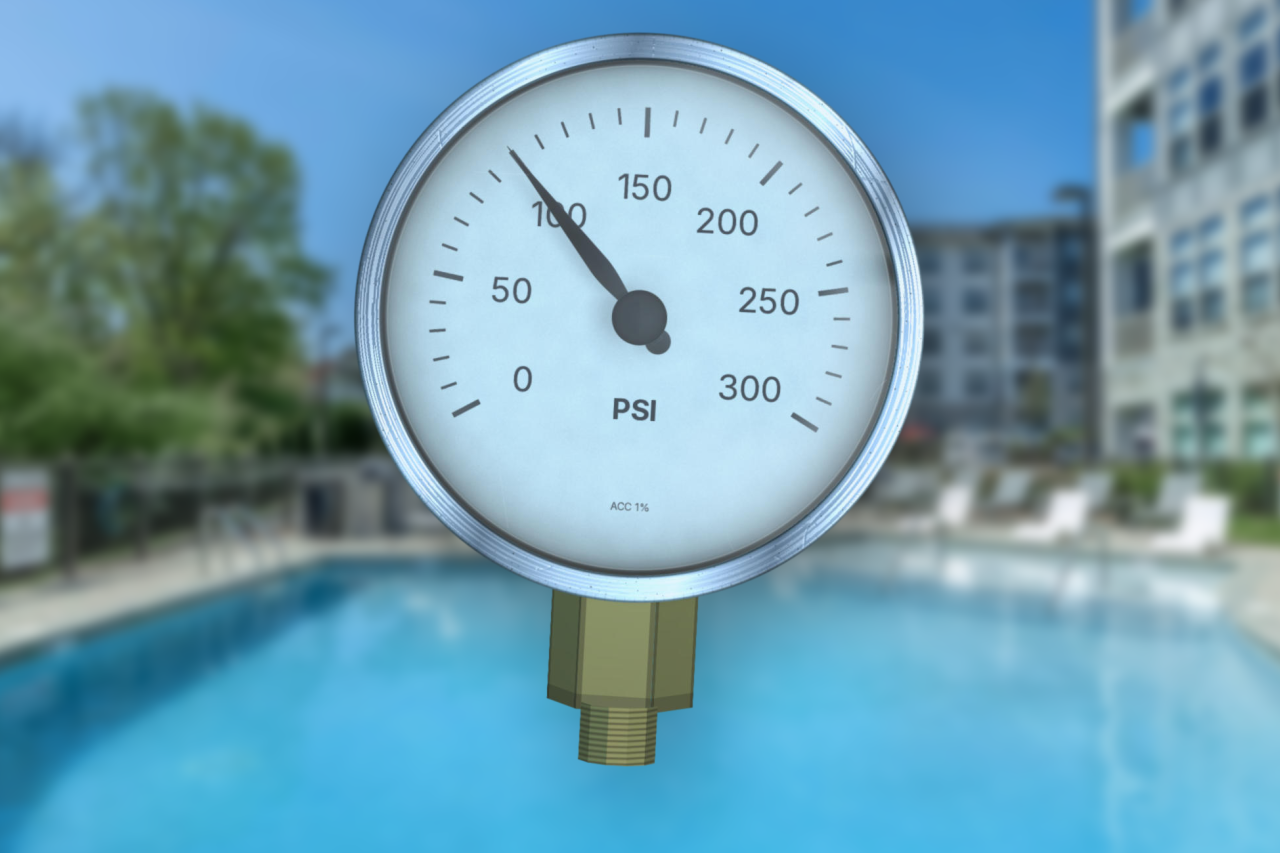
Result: 100 psi
